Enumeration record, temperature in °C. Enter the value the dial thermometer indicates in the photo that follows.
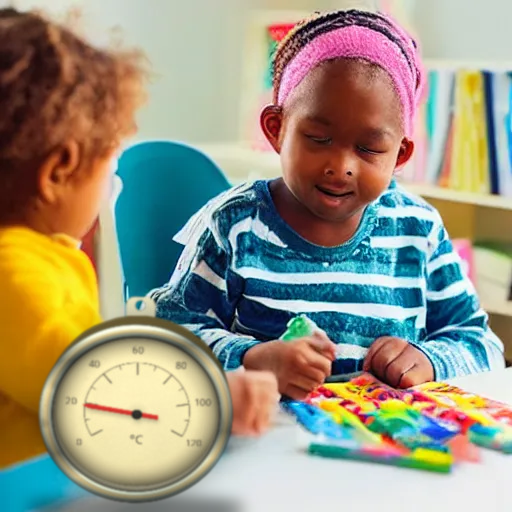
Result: 20 °C
